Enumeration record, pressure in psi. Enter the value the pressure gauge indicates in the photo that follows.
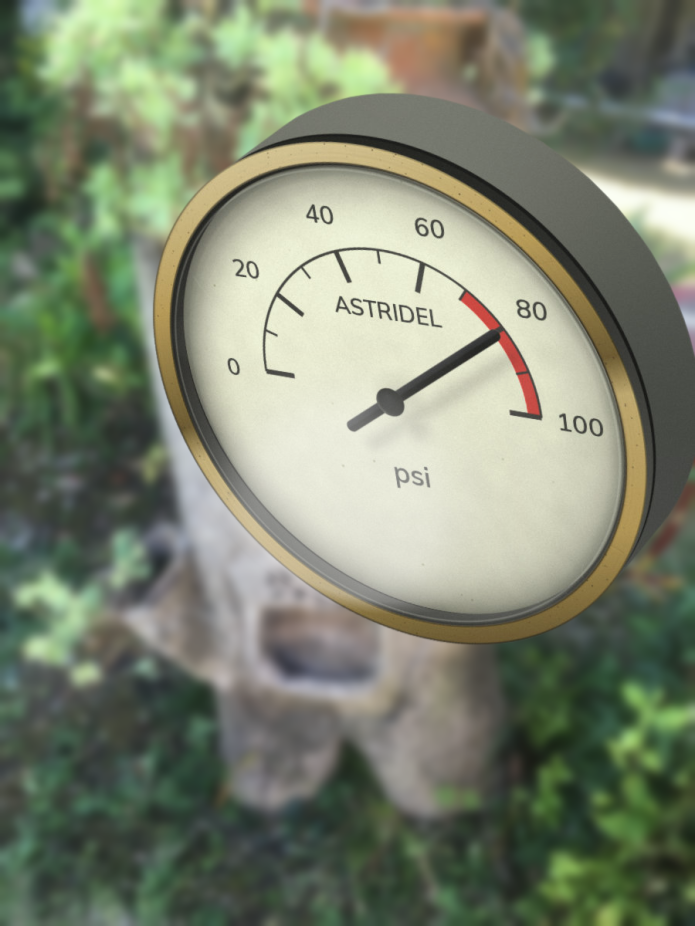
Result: 80 psi
